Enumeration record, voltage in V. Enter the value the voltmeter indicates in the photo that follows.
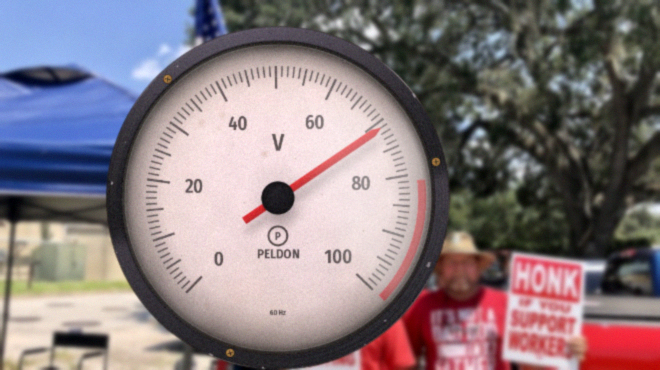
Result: 71 V
